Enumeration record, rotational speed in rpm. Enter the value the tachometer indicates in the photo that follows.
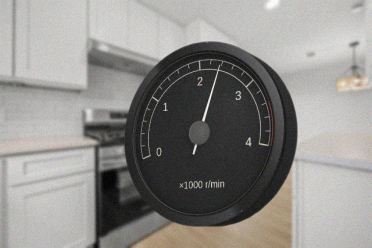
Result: 2400 rpm
